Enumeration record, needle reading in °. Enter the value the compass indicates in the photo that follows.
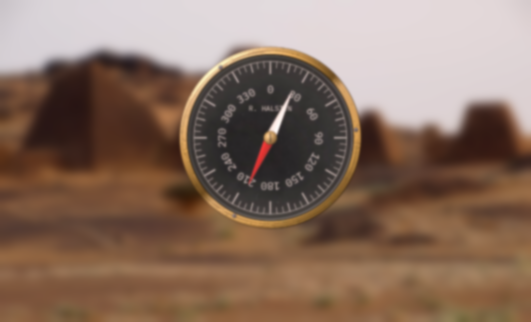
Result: 205 °
